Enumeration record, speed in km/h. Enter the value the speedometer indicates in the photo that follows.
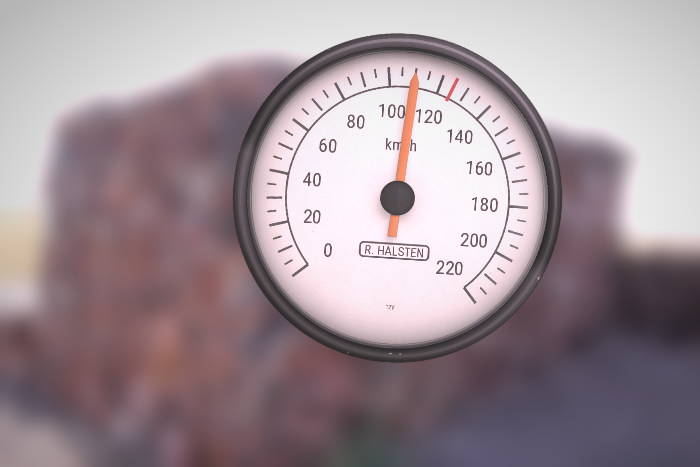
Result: 110 km/h
